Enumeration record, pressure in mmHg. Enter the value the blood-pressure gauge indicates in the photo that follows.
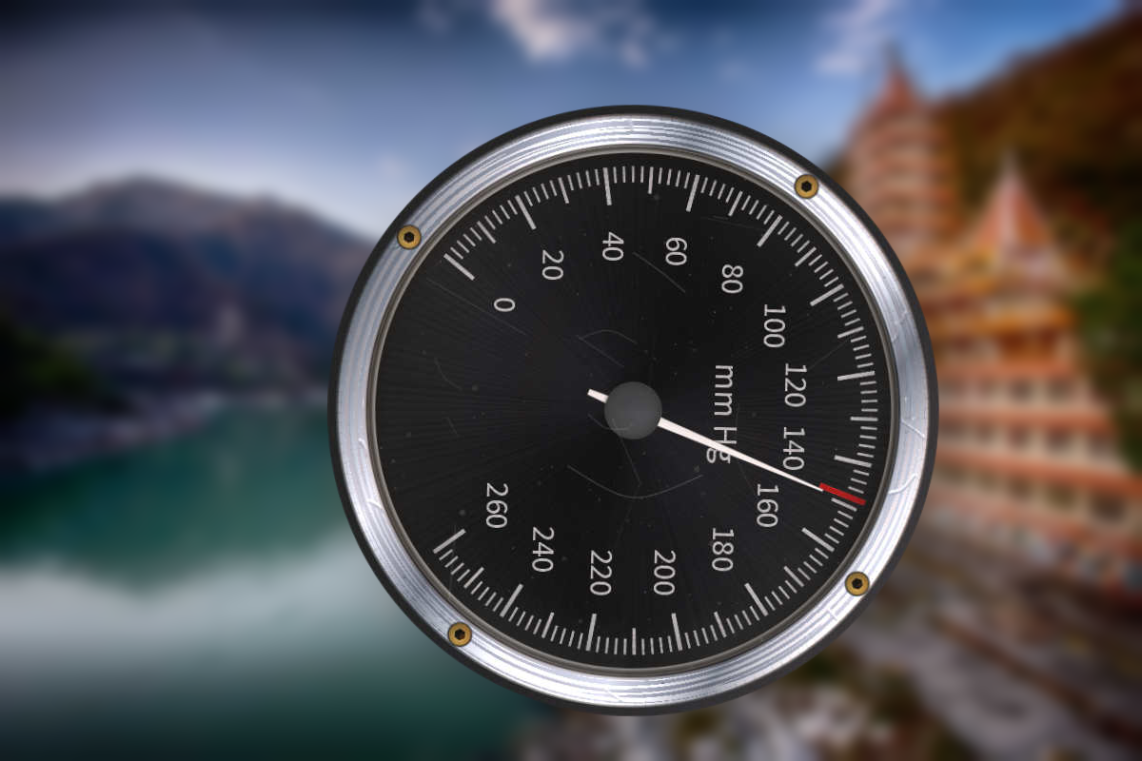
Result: 149 mmHg
